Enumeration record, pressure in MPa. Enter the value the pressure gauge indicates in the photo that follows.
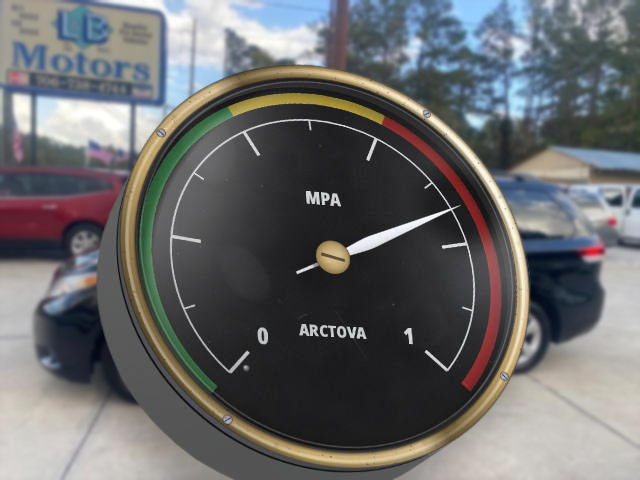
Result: 0.75 MPa
